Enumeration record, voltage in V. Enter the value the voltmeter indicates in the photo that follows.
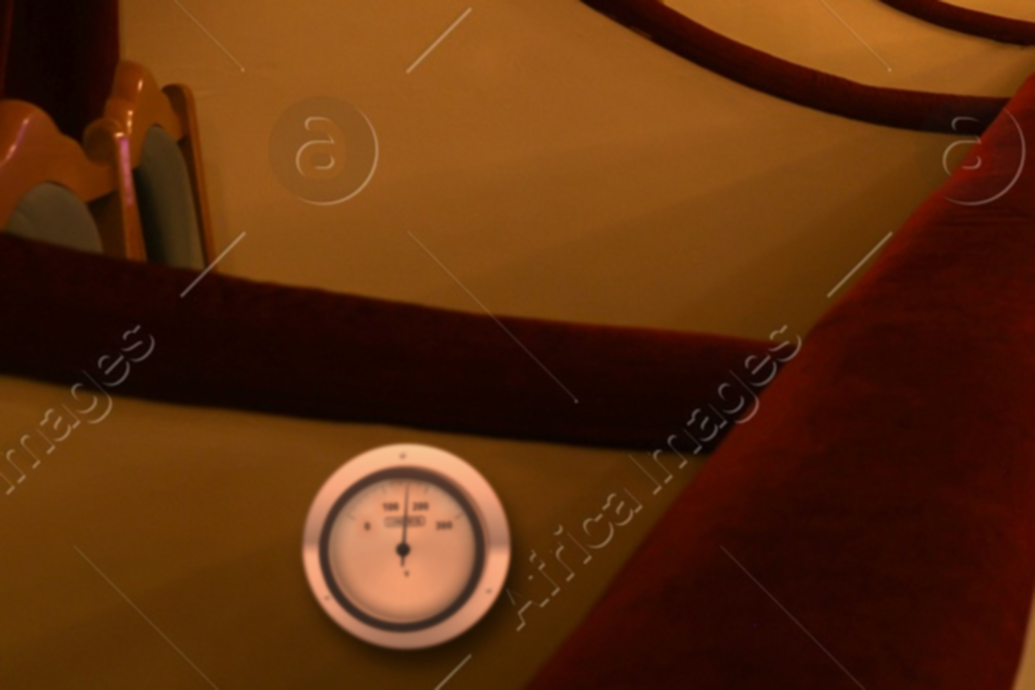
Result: 160 V
